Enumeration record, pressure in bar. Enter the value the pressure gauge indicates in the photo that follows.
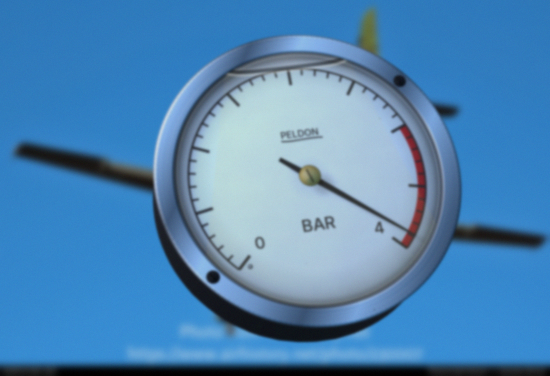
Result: 3.9 bar
